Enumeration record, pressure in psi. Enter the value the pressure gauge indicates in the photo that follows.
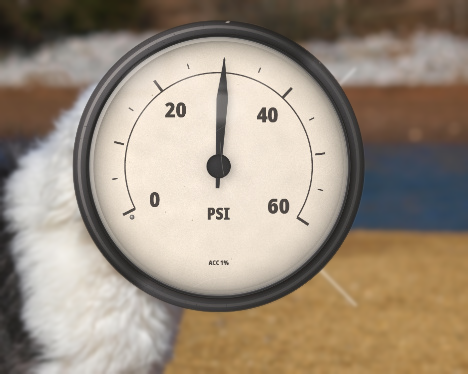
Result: 30 psi
